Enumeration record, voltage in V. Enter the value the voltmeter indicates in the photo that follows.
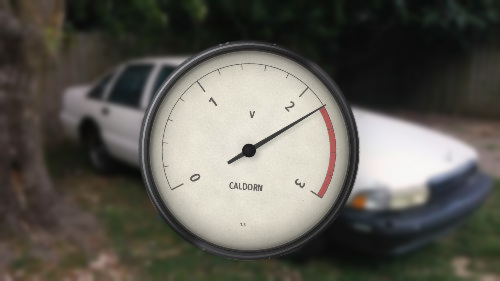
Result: 2.2 V
